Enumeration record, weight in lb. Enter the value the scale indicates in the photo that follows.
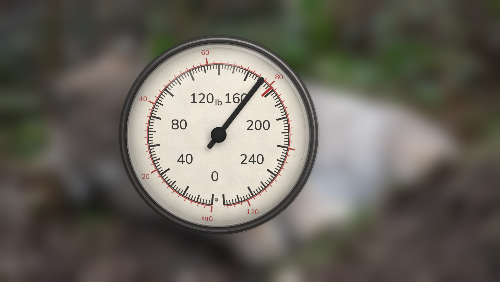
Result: 170 lb
